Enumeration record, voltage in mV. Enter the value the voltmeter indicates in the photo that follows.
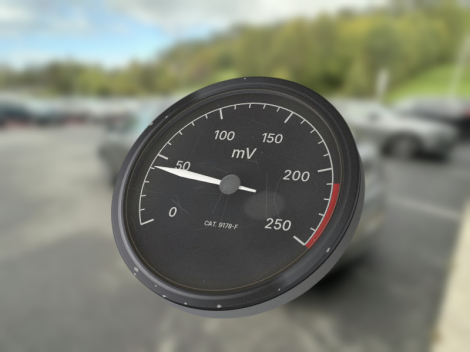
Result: 40 mV
